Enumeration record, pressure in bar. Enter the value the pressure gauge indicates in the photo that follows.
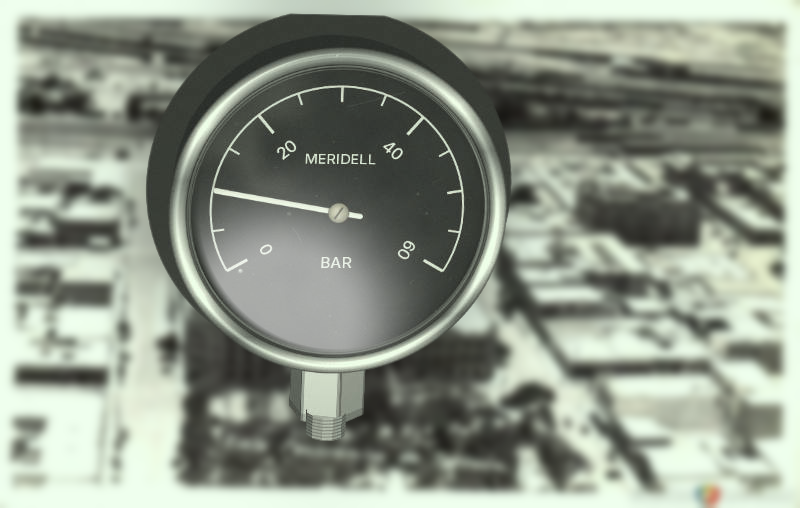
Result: 10 bar
